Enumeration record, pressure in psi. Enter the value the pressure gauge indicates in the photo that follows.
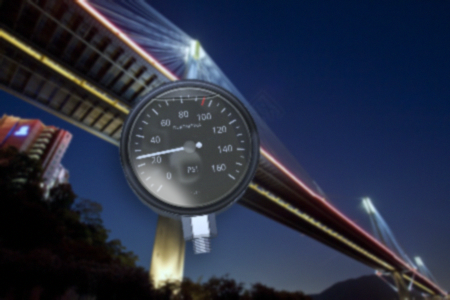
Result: 25 psi
